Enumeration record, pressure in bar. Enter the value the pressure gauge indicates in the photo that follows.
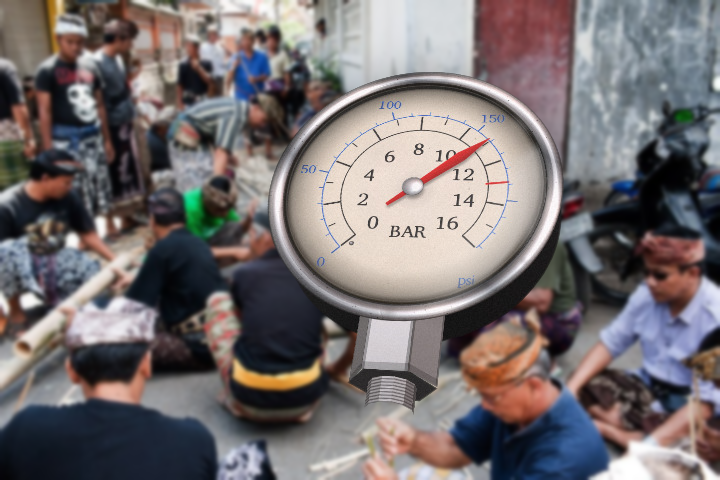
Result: 11 bar
